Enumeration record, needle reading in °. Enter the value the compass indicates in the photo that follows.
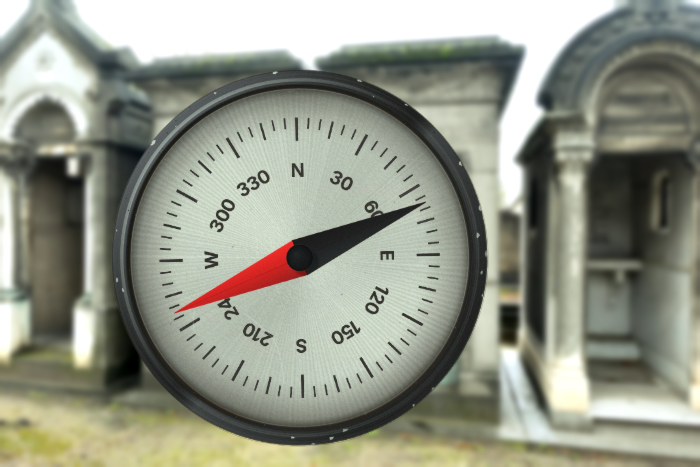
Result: 247.5 °
